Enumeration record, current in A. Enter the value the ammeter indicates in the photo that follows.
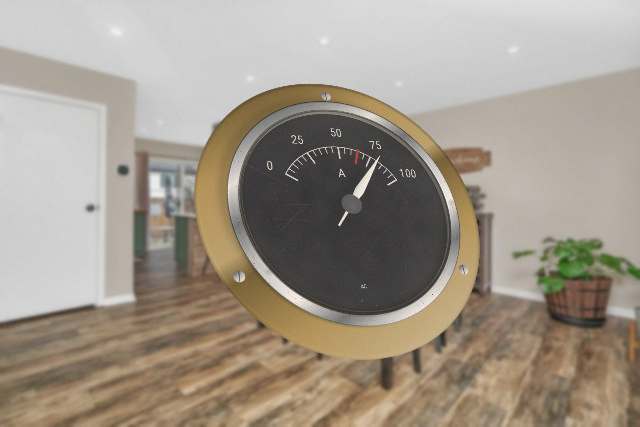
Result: 80 A
